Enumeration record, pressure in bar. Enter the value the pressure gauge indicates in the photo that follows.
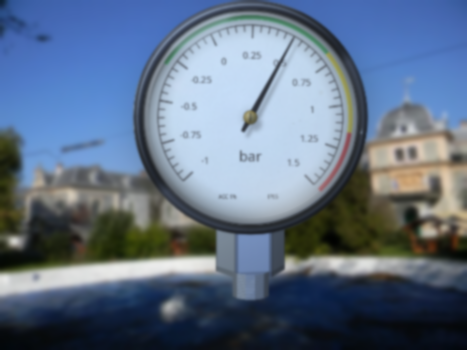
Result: 0.5 bar
